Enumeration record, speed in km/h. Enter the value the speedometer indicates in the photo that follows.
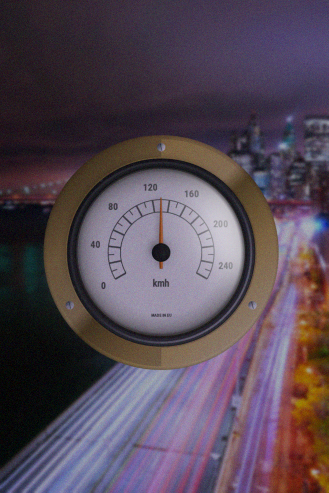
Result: 130 km/h
